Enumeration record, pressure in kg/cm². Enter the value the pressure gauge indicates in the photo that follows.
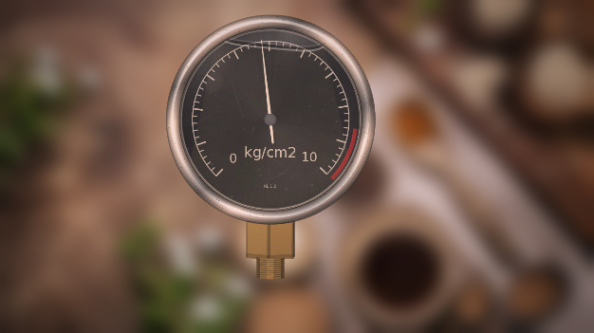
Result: 4.8 kg/cm²
